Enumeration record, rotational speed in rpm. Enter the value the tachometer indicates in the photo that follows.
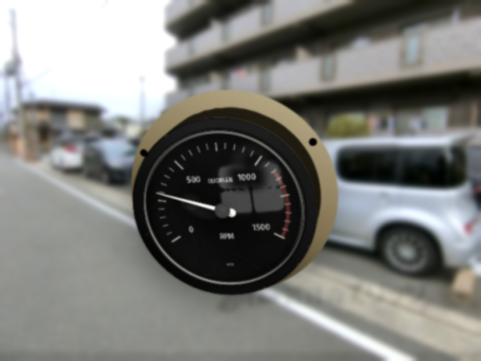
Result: 300 rpm
